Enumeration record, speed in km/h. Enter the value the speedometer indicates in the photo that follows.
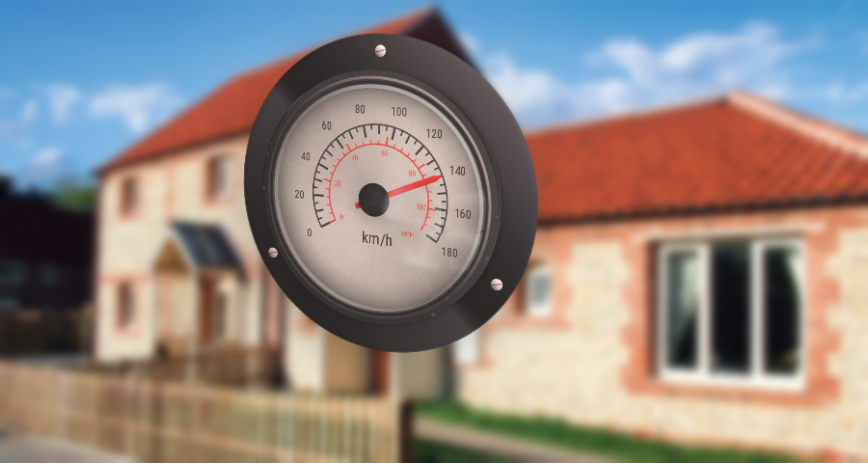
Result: 140 km/h
